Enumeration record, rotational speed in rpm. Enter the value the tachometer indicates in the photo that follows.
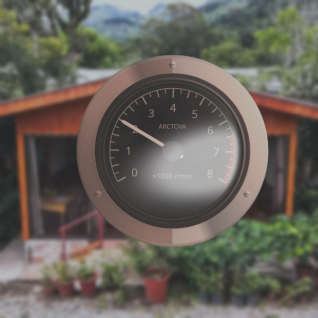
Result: 2000 rpm
